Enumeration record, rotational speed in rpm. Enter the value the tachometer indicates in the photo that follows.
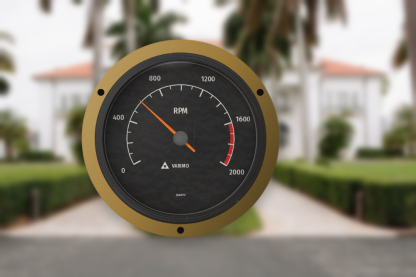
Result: 600 rpm
